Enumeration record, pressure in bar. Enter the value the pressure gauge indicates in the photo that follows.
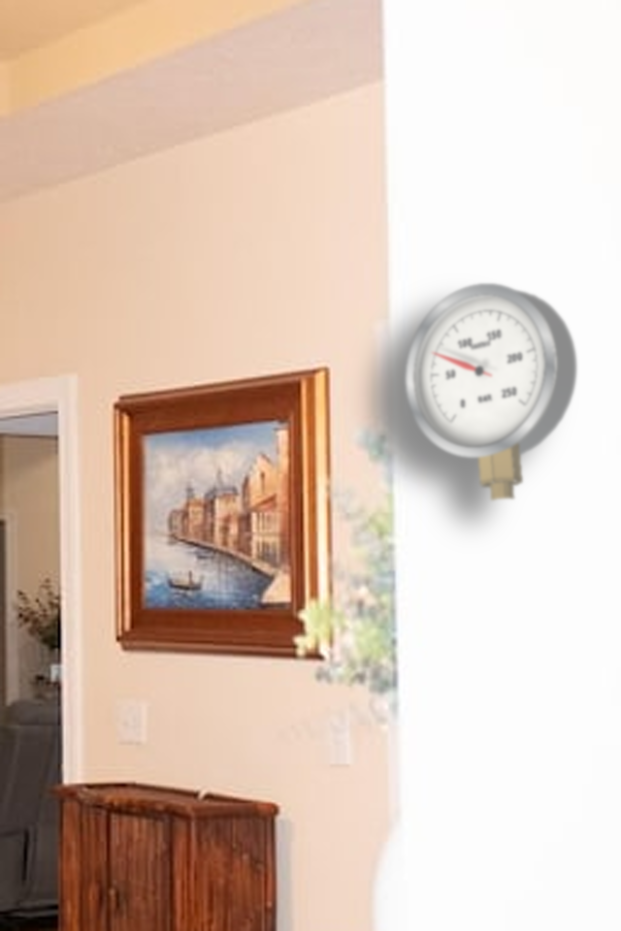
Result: 70 bar
